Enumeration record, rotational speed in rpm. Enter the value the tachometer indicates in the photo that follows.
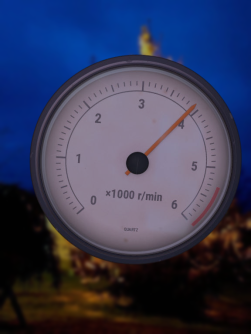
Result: 3900 rpm
